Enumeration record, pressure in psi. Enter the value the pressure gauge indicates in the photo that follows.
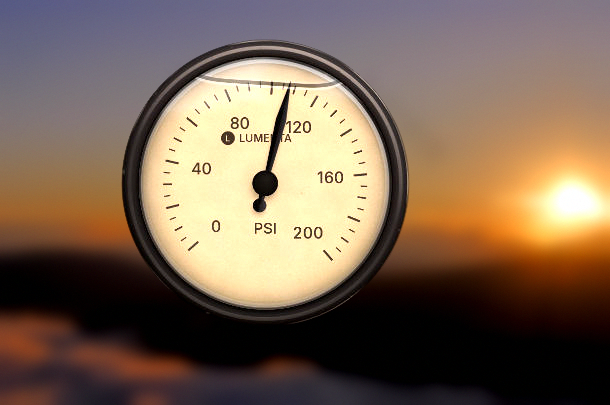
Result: 107.5 psi
